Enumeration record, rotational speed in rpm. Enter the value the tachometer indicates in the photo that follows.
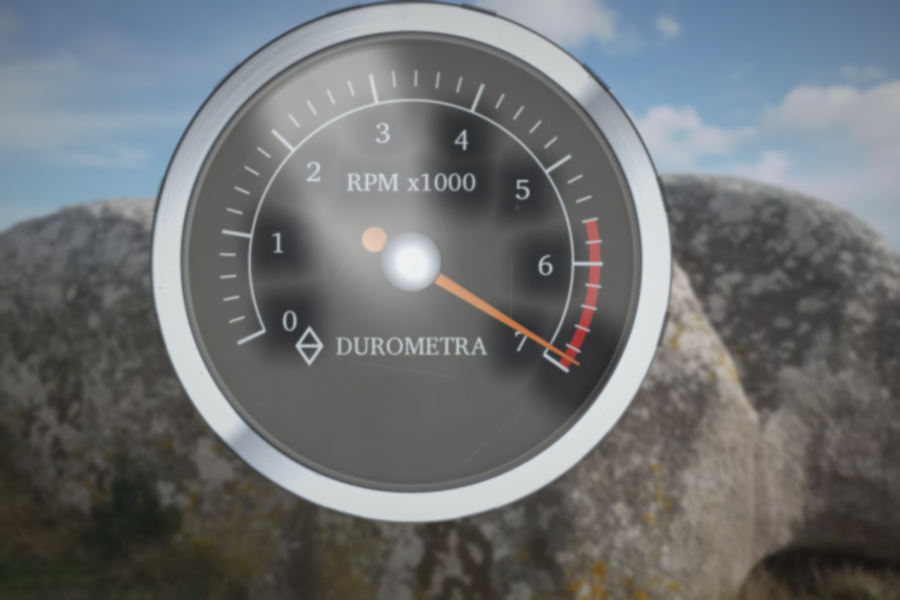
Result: 6900 rpm
